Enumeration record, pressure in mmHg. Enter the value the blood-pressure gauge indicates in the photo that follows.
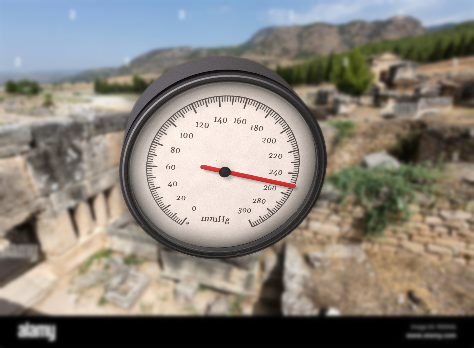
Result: 250 mmHg
